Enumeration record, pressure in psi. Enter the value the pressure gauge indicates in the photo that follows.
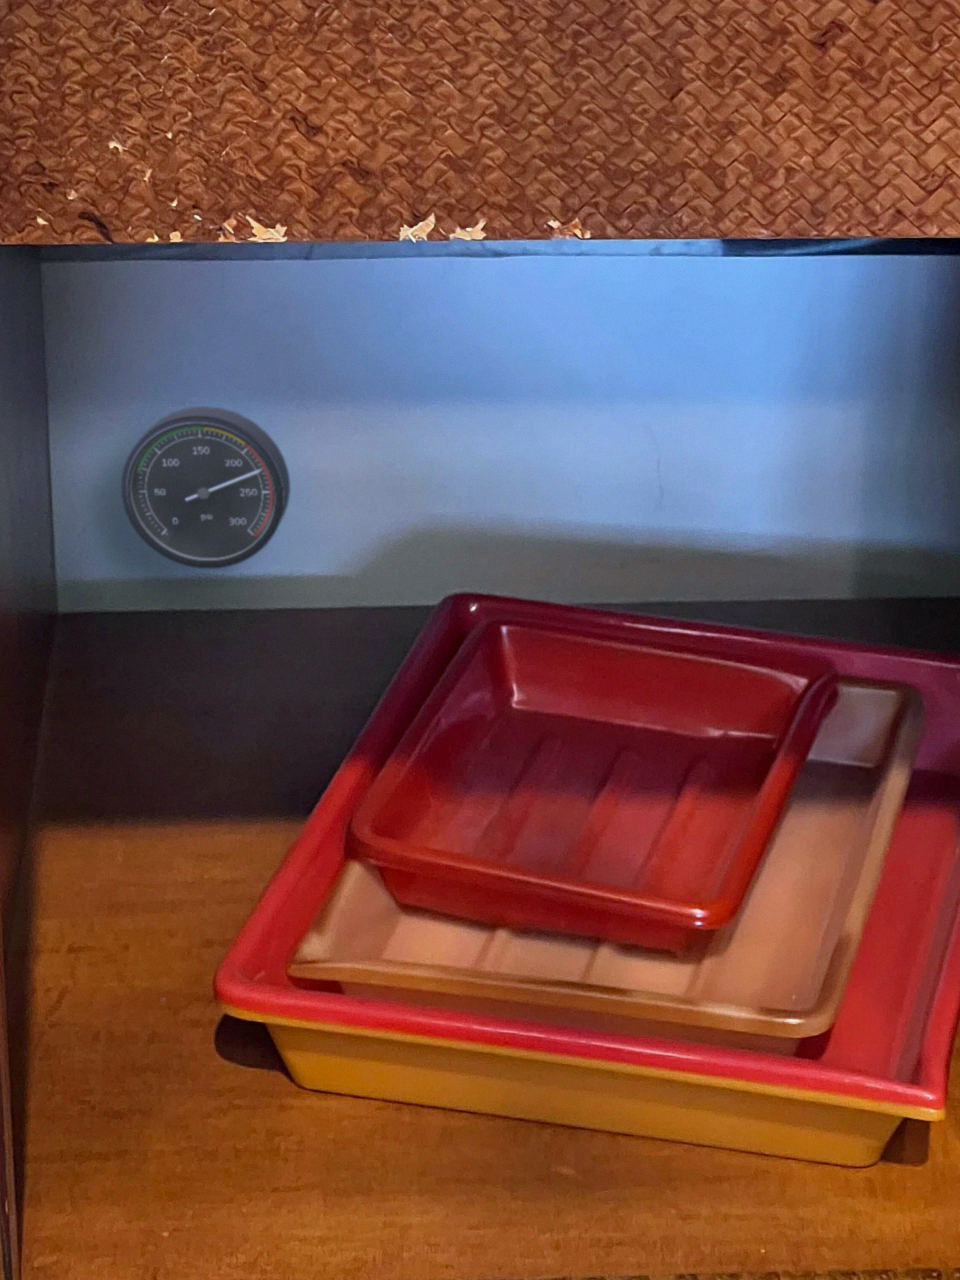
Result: 225 psi
